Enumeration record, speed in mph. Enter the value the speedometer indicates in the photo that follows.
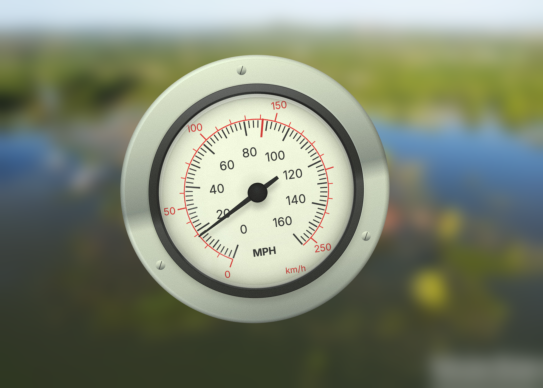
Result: 18 mph
